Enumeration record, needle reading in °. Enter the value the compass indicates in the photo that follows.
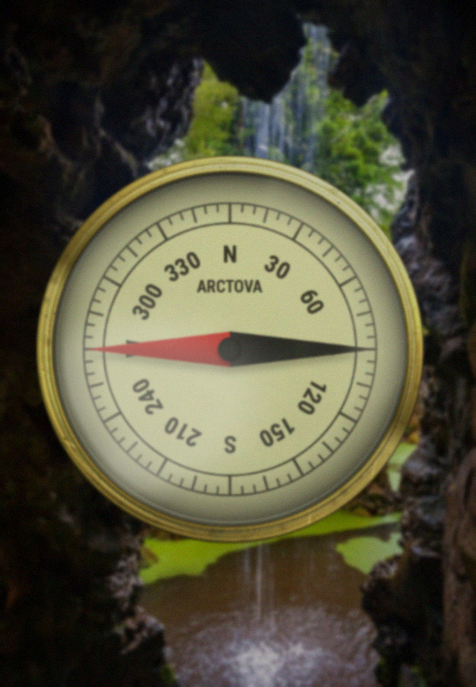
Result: 270 °
